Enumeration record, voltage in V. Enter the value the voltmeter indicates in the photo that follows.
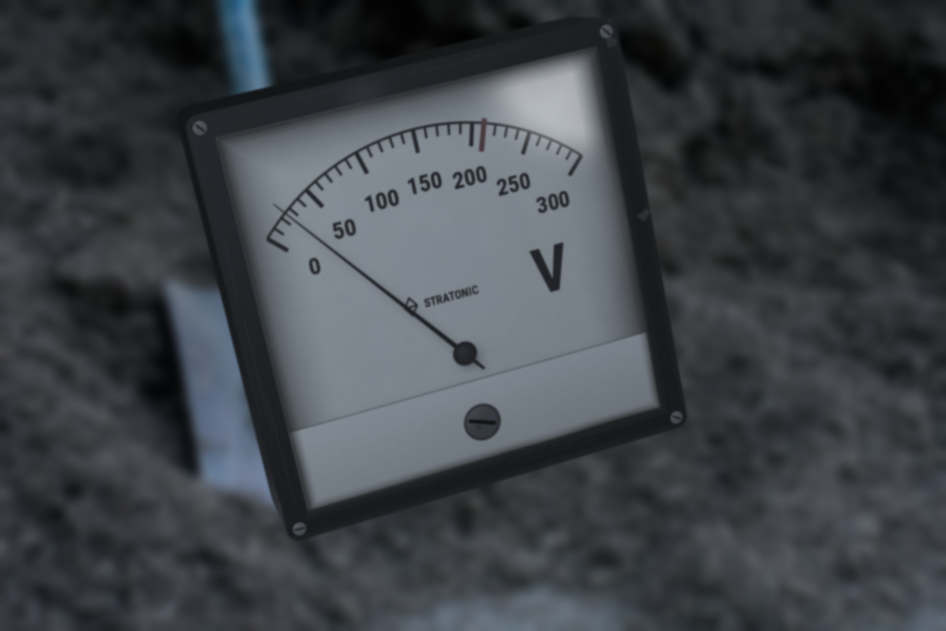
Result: 25 V
